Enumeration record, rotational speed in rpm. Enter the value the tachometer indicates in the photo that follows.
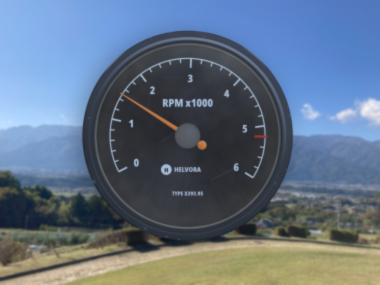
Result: 1500 rpm
